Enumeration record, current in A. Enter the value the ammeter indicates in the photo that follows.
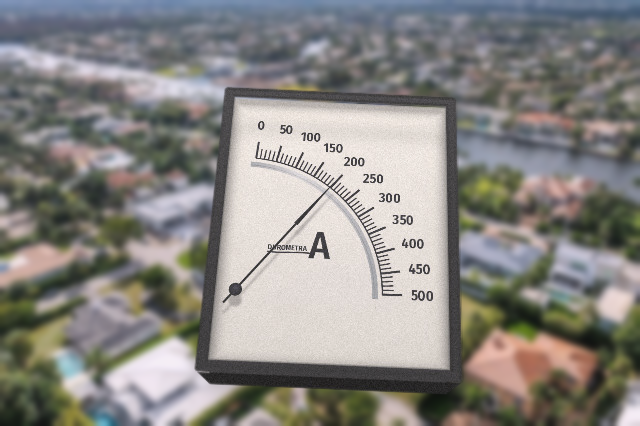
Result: 200 A
